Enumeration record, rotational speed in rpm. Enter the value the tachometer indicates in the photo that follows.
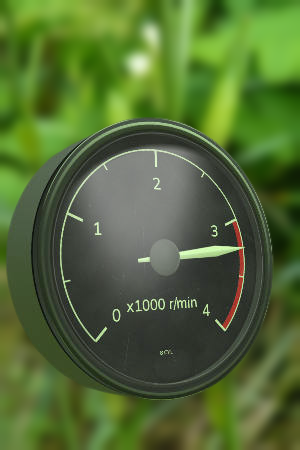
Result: 3250 rpm
